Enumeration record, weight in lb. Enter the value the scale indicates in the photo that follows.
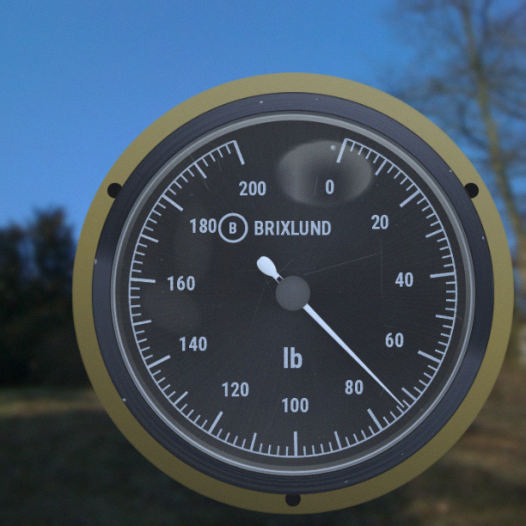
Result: 73 lb
